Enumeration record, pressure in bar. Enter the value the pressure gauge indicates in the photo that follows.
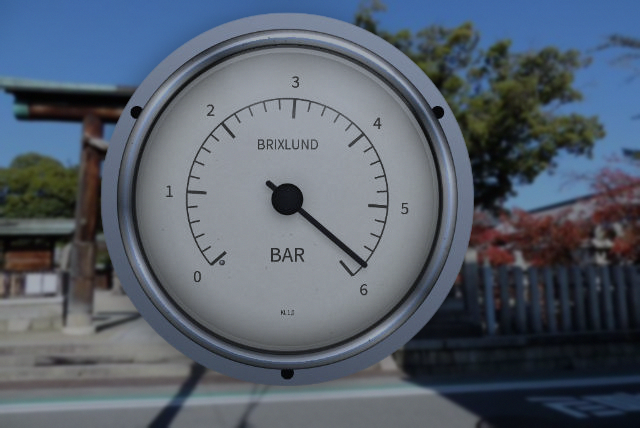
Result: 5.8 bar
